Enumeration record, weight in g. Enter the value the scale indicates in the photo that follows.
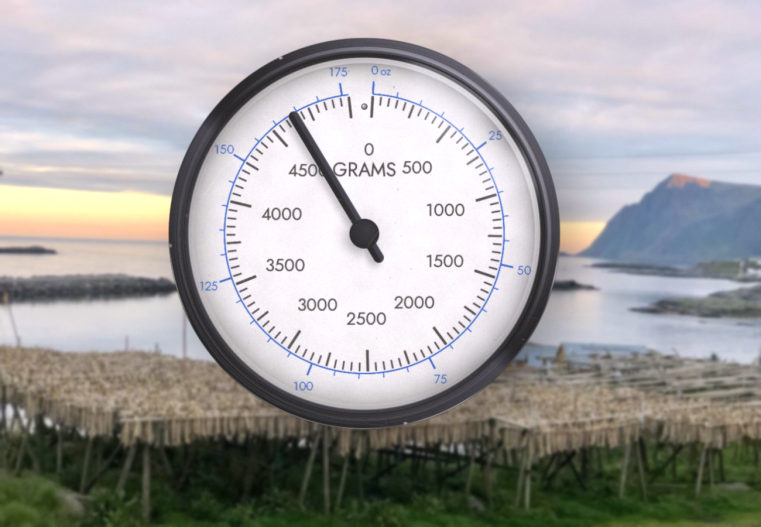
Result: 4650 g
